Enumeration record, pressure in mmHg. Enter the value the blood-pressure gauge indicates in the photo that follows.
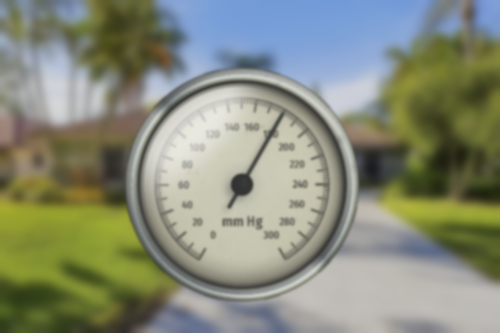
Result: 180 mmHg
